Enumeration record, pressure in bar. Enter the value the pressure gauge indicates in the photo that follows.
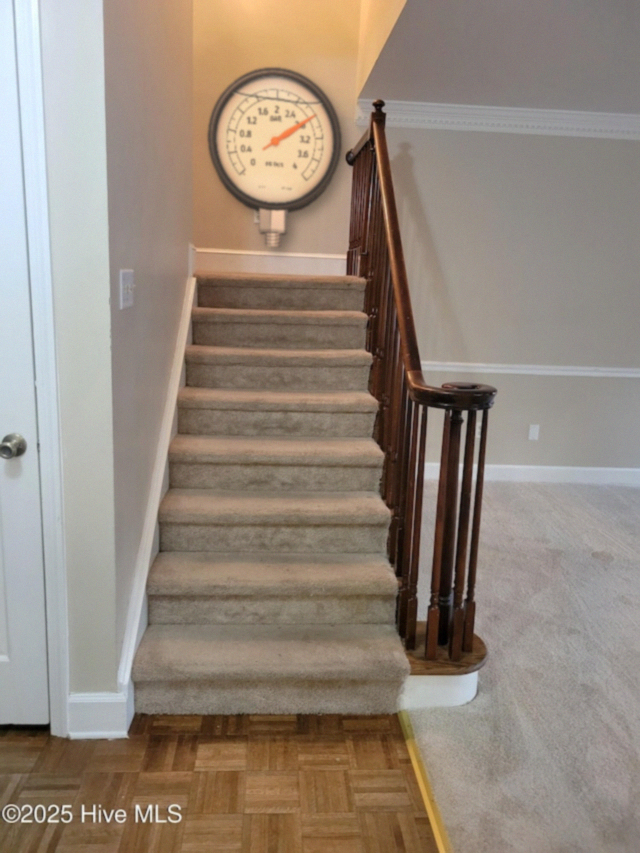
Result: 2.8 bar
